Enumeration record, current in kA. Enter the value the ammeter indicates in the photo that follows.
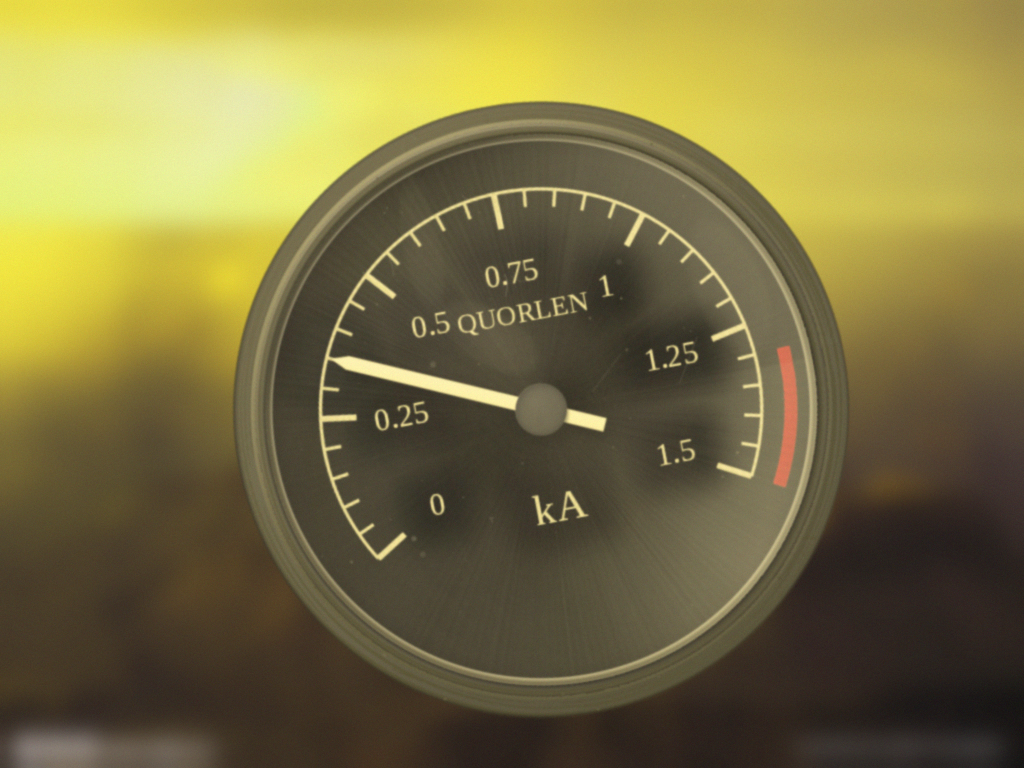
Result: 0.35 kA
